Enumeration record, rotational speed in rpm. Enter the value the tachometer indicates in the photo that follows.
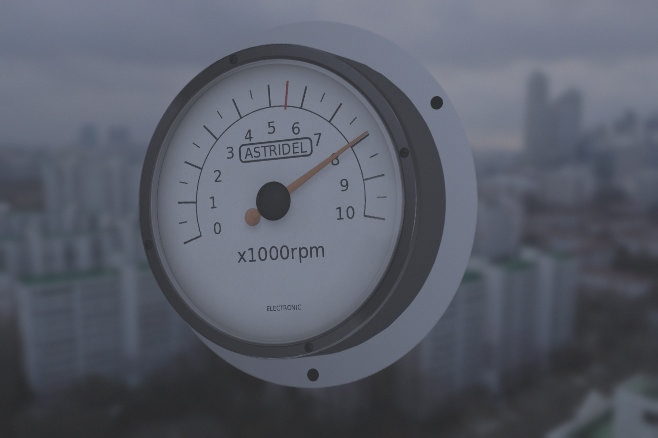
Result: 8000 rpm
